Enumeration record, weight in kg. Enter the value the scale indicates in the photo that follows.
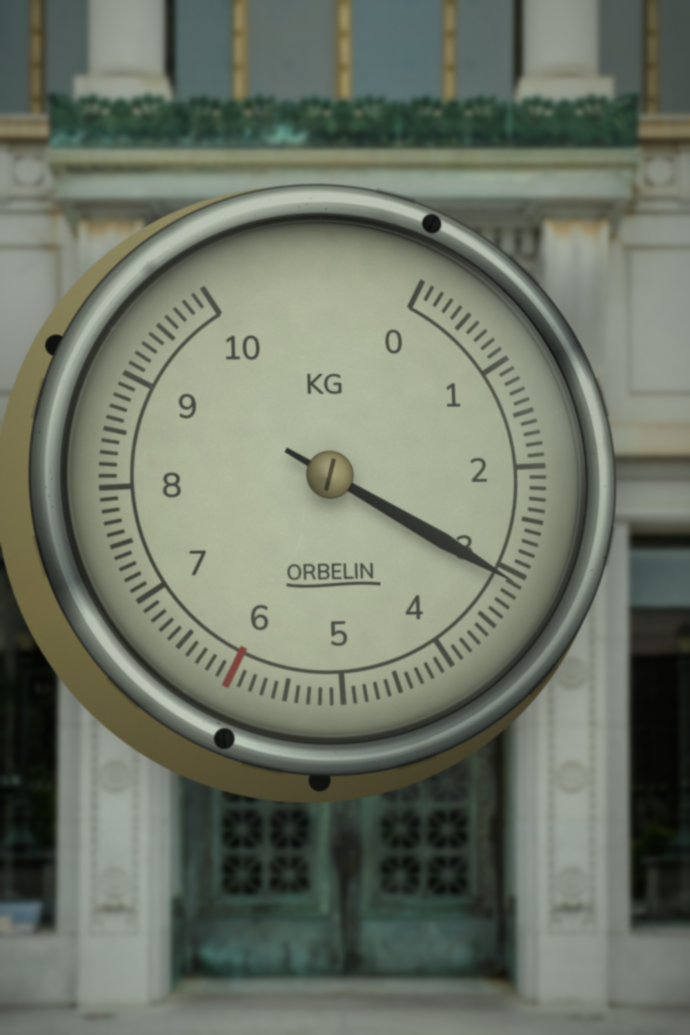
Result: 3.1 kg
